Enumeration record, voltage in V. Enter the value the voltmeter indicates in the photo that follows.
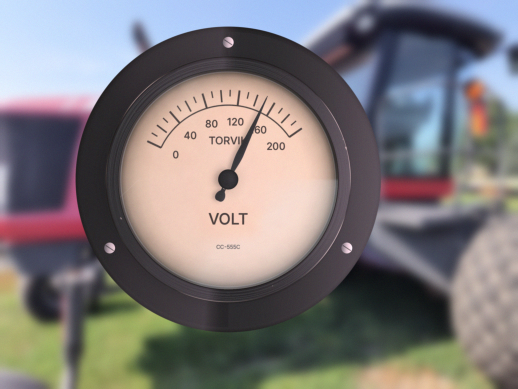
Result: 150 V
